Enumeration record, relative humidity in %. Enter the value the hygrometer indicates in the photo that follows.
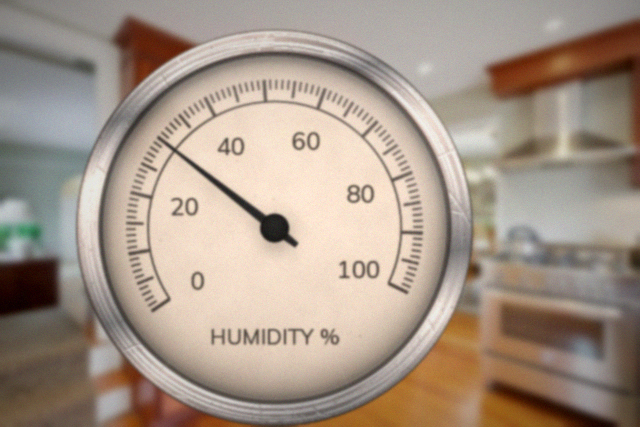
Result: 30 %
